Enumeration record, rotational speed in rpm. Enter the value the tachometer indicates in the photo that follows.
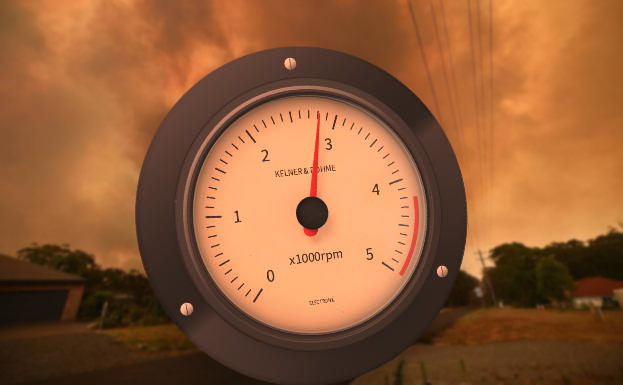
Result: 2800 rpm
